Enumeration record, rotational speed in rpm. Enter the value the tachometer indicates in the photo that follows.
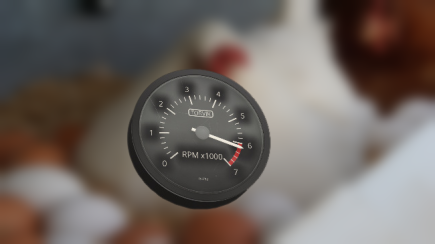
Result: 6200 rpm
